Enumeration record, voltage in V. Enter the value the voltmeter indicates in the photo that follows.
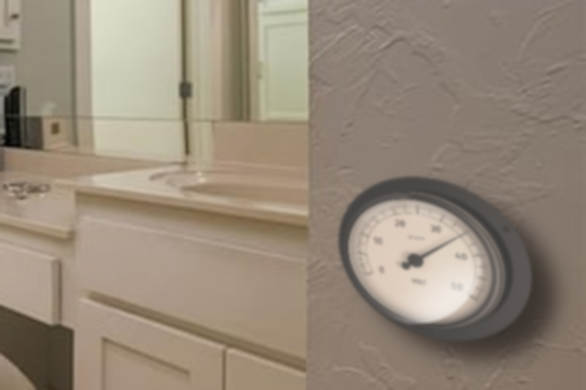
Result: 35 V
